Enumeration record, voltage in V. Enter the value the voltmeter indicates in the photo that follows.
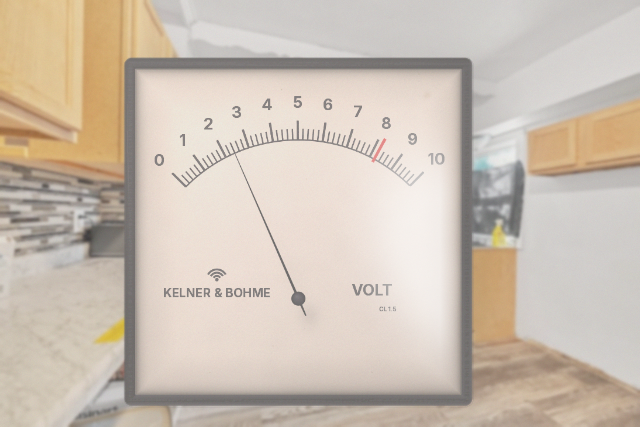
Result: 2.4 V
